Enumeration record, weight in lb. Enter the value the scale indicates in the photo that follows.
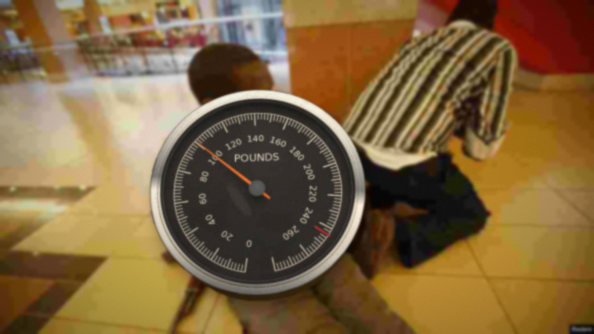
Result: 100 lb
